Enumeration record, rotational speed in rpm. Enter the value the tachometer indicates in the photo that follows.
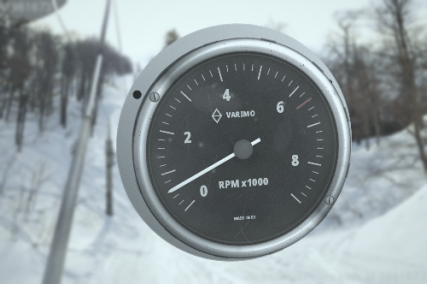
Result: 600 rpm
